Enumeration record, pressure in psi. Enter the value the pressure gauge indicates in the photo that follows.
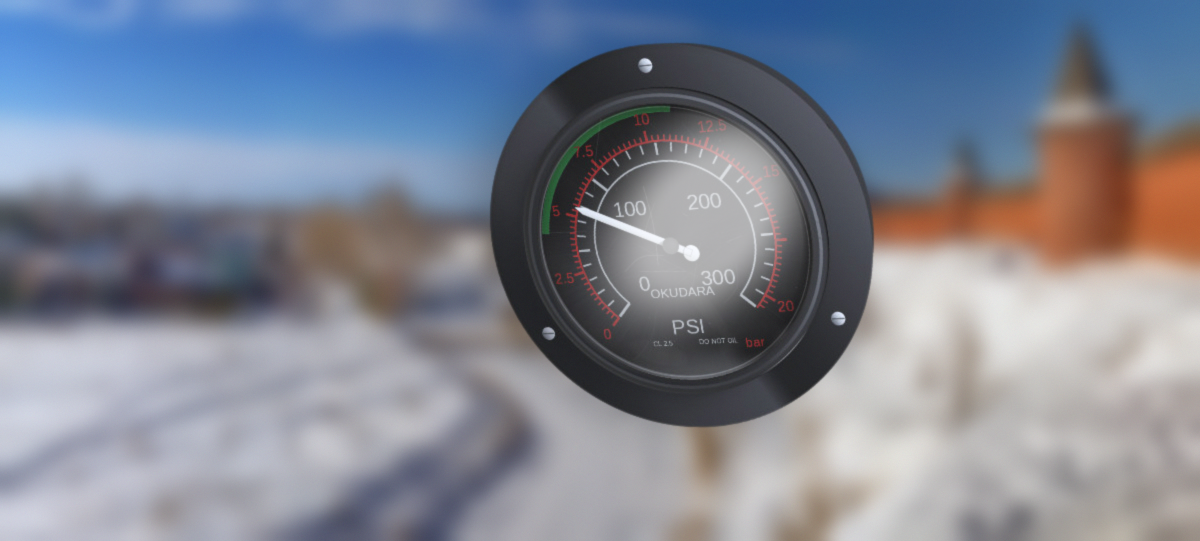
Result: 80 psi
